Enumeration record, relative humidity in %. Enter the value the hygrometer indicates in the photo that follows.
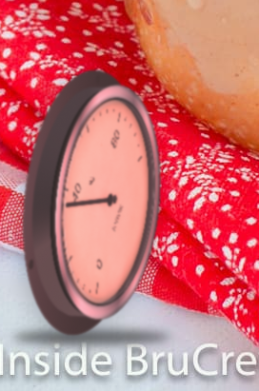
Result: 36 %
